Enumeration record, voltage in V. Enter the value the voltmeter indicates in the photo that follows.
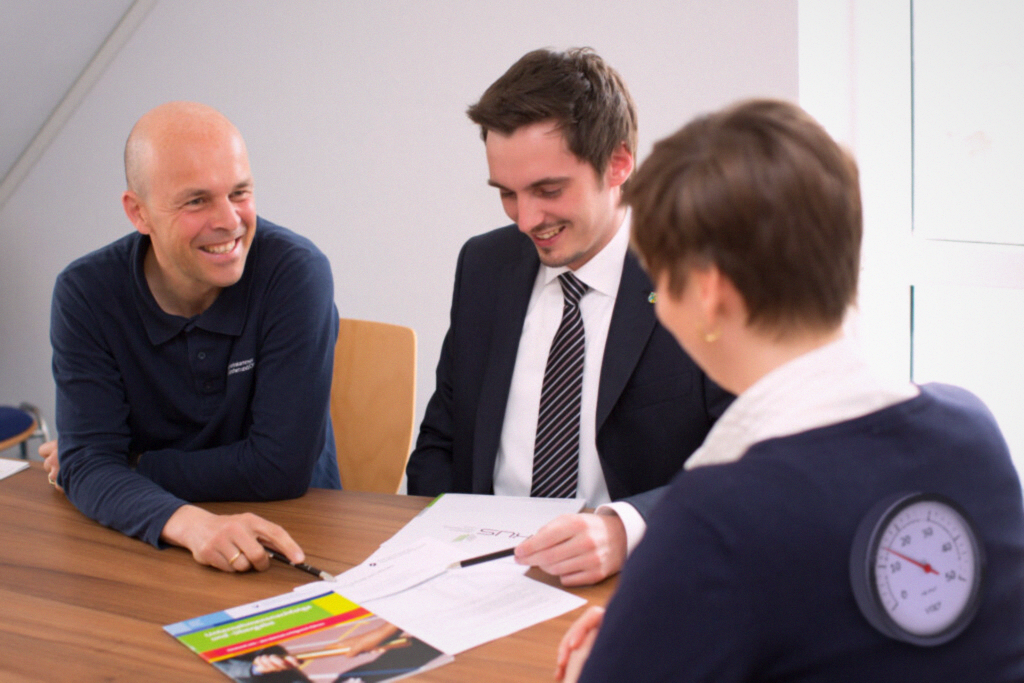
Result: 14 V
